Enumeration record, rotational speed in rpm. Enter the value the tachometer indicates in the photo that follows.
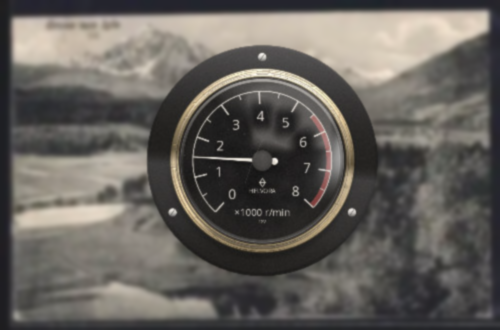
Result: 1500 rpm
